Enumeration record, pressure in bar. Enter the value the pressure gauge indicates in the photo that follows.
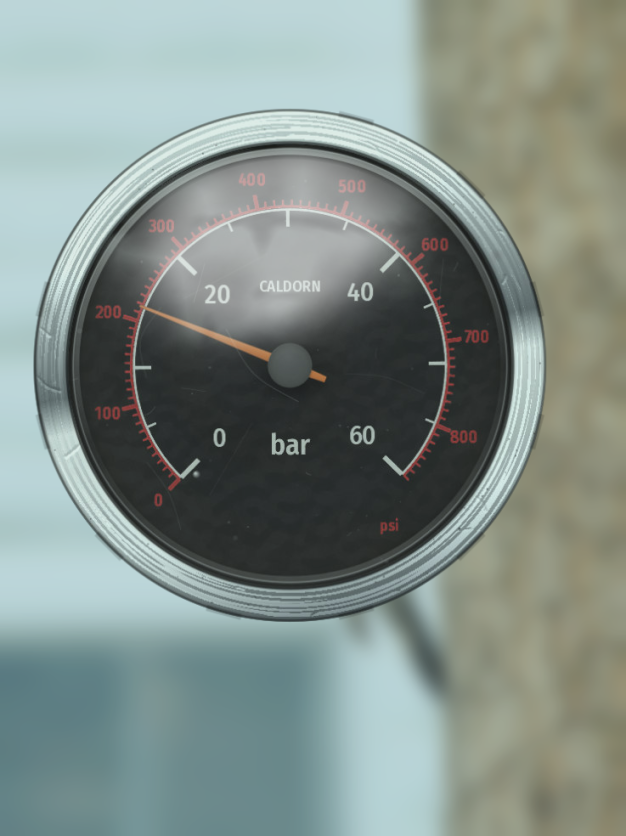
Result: 15 bar
